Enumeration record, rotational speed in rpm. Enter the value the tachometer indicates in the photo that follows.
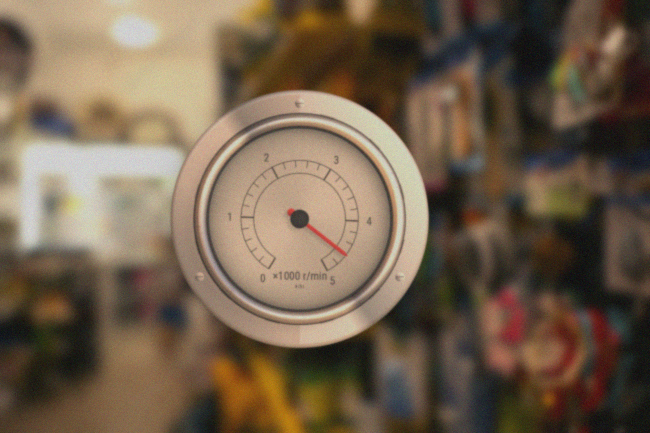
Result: 4600 rpm
